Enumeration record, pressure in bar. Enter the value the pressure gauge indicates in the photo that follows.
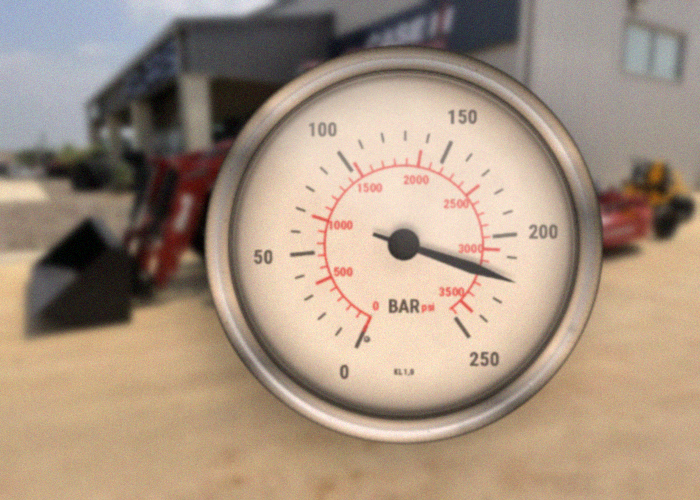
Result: 220 bar
